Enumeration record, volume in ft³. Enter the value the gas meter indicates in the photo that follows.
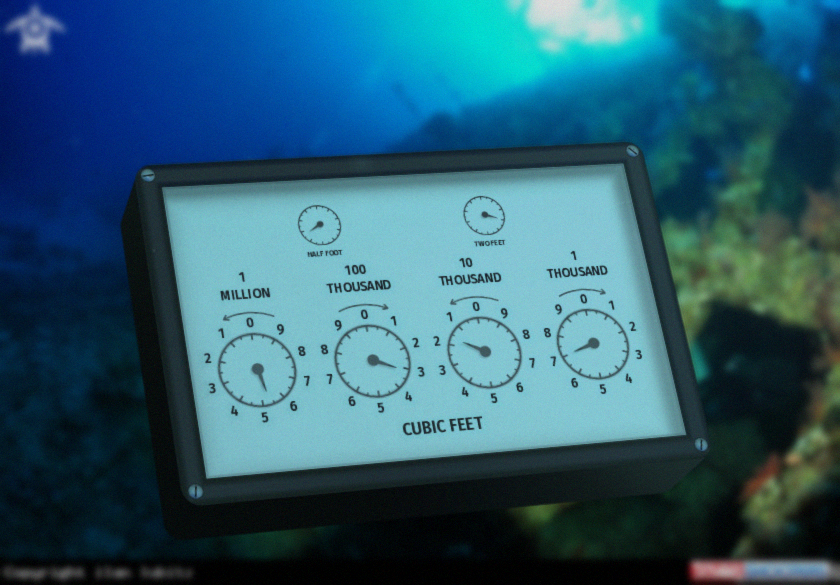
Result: 531700 ft³
